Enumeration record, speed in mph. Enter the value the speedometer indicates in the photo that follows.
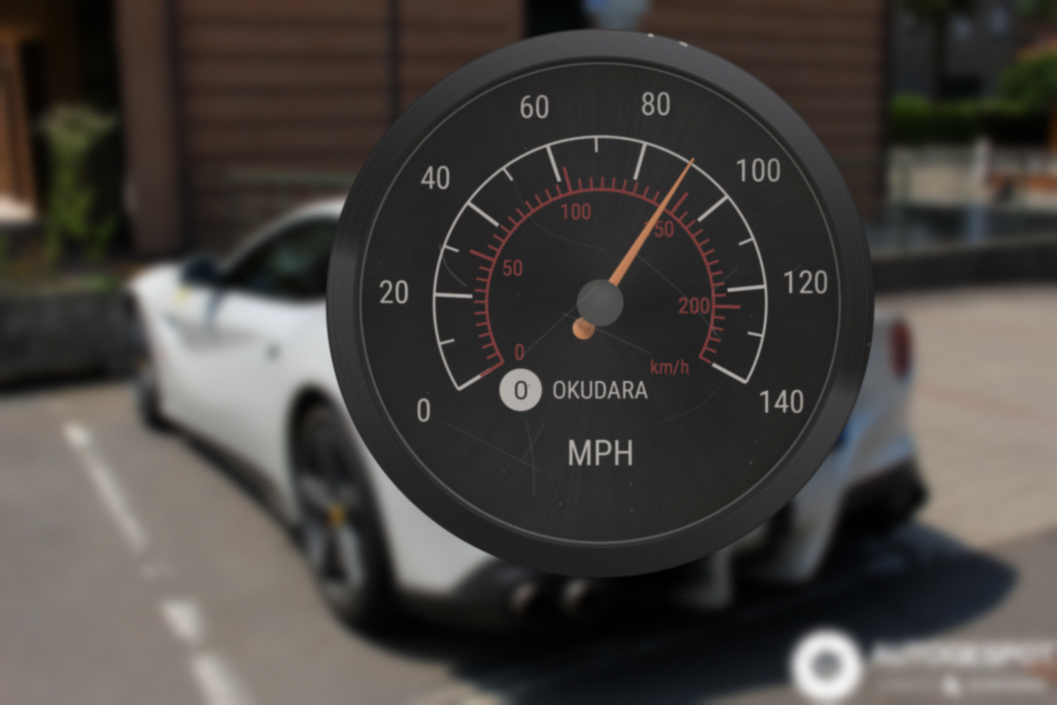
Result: 90 mph
